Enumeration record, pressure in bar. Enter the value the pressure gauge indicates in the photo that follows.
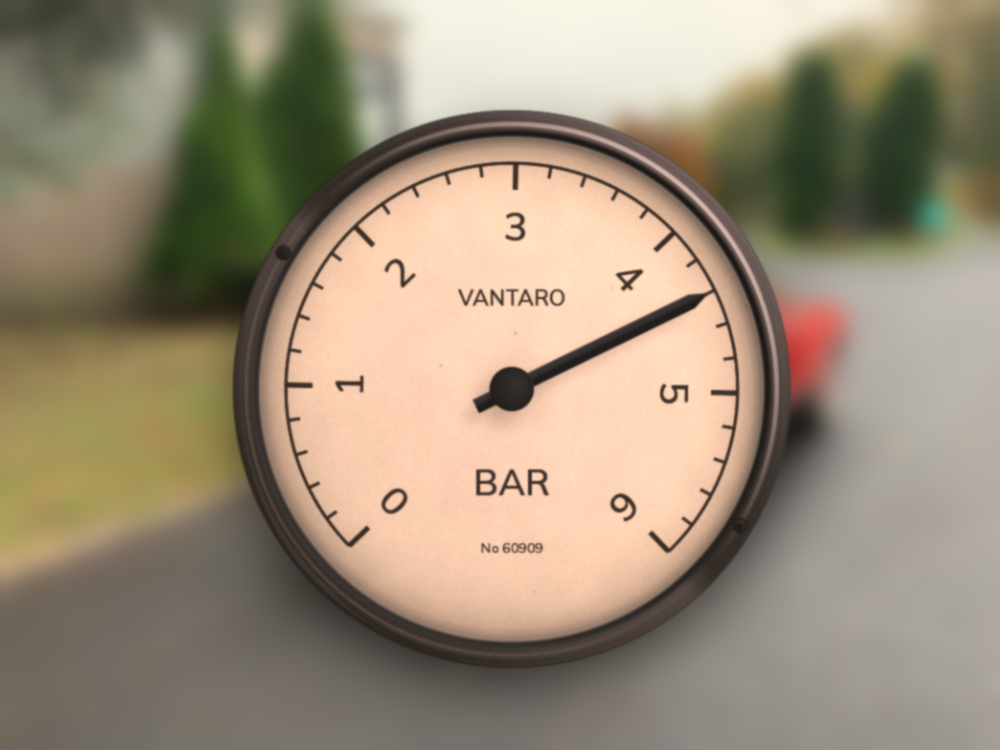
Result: 4.4 bar
